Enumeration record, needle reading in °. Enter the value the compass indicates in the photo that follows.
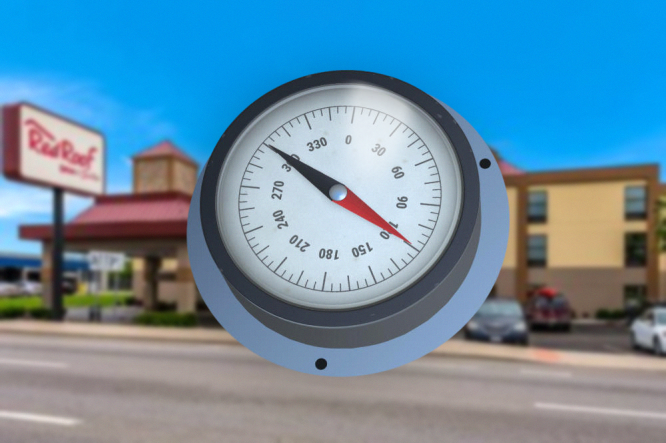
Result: 120 °
